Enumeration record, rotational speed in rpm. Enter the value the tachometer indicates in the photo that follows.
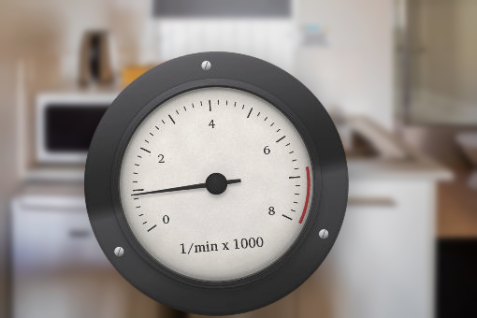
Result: 900 rpm
